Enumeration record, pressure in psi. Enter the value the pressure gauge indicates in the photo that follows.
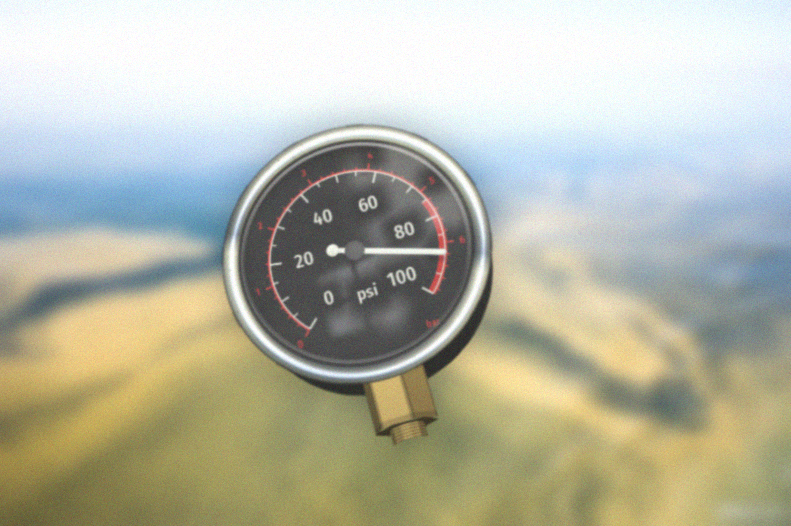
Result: 90 psi
